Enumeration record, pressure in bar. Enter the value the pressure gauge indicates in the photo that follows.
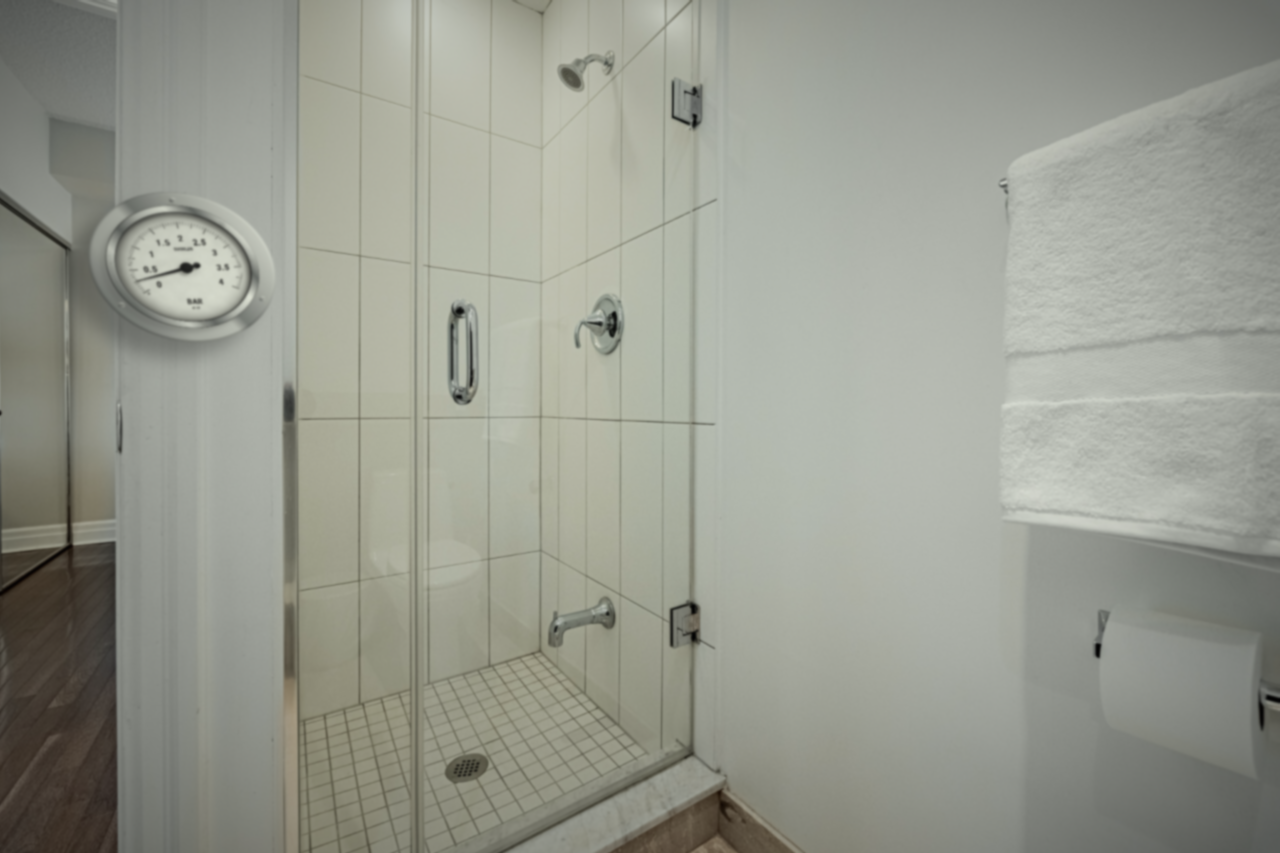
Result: 0.25 bar
